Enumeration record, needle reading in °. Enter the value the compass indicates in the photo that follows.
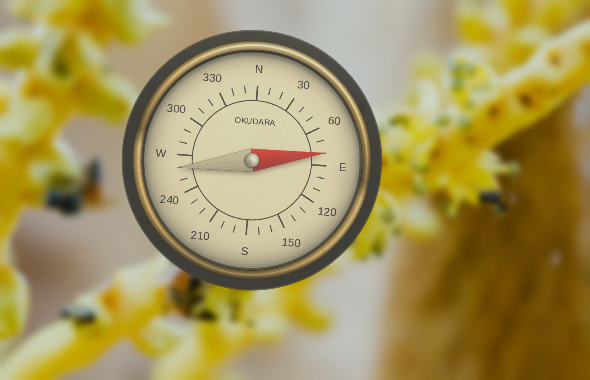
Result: 80 °
